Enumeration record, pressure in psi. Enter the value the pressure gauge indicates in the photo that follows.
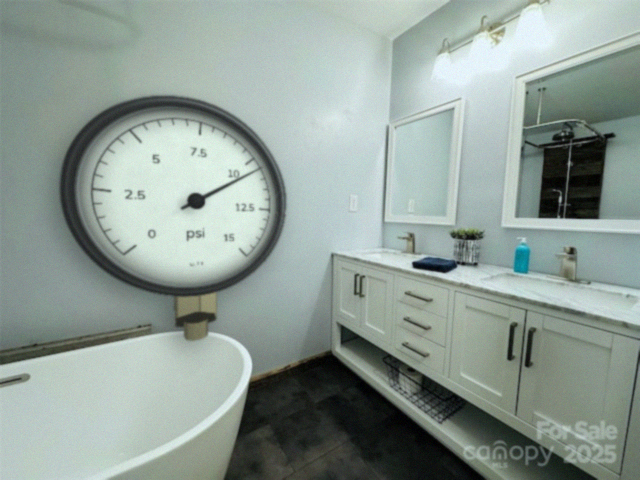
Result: 10.5 psi
